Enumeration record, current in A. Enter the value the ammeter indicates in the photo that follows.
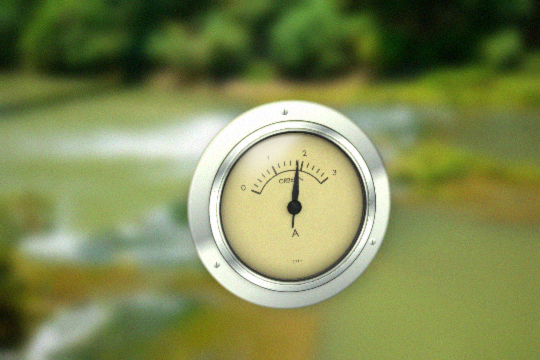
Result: 1.8 A
